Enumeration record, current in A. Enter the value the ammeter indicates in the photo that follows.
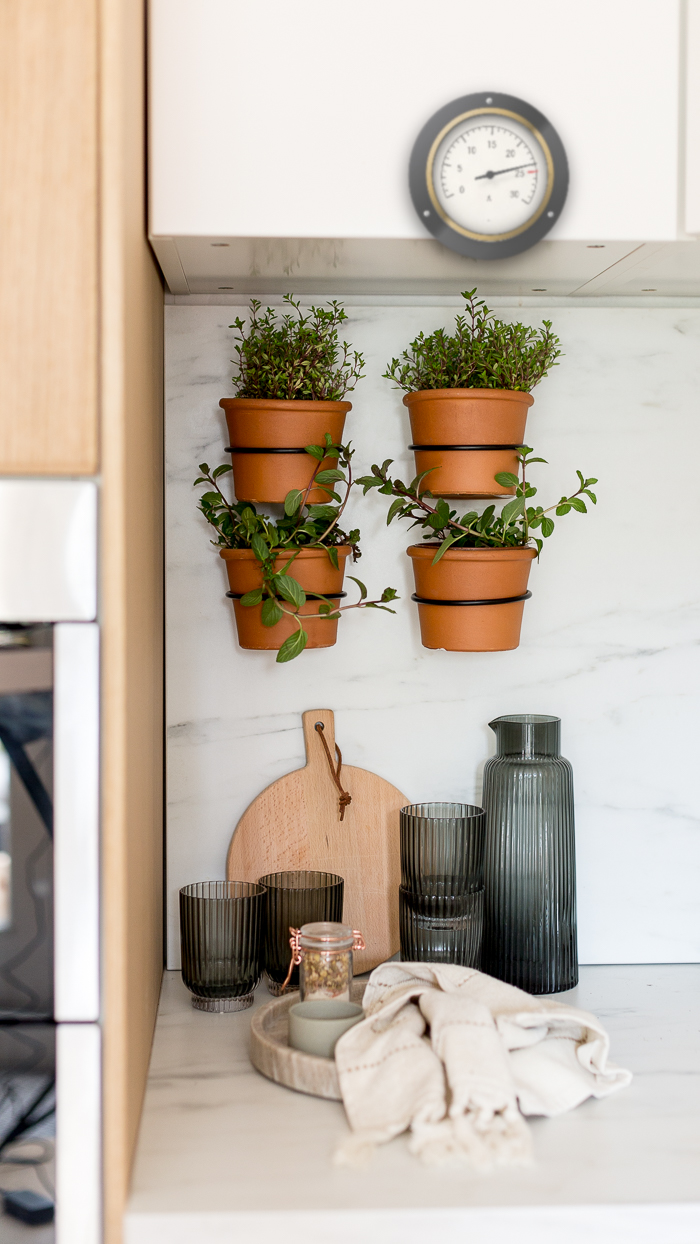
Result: 24 A
